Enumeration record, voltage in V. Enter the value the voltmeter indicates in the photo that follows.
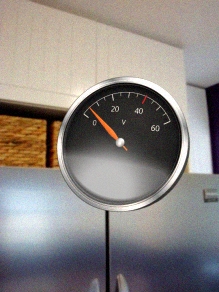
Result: 5 V
